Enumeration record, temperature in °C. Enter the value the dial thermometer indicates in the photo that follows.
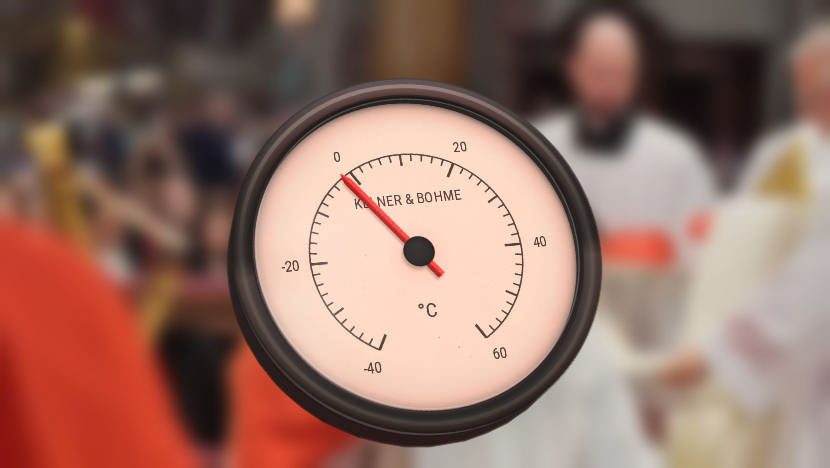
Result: -2 °C
